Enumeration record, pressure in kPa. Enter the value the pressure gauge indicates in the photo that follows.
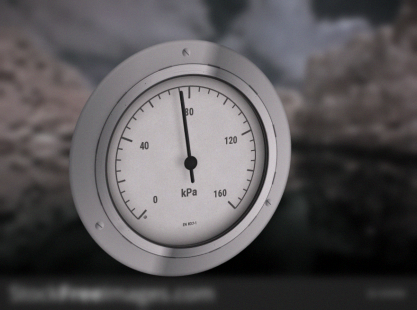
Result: 75 kPa
